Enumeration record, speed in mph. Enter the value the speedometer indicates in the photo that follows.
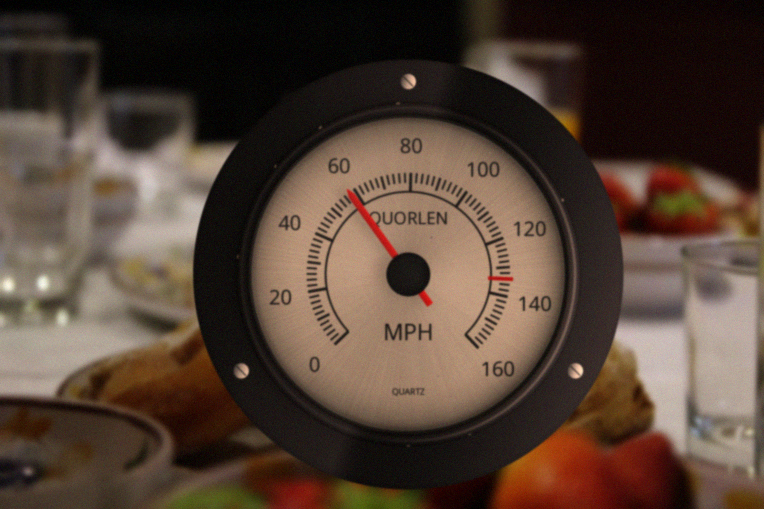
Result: 58 mph
